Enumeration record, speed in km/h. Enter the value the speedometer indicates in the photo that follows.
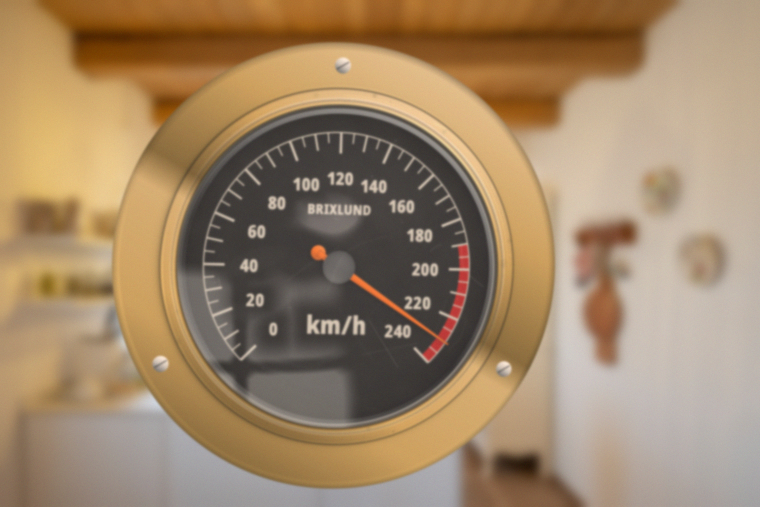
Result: 230 km/h
